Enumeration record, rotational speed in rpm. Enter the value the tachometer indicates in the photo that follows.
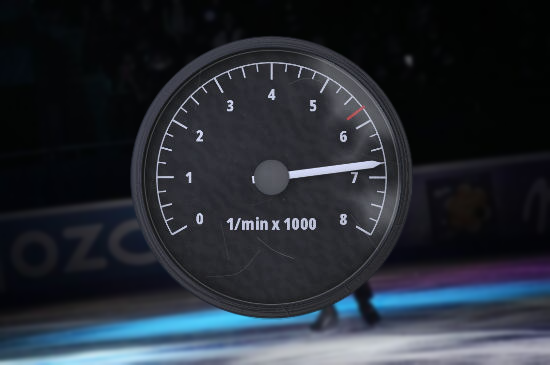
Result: 6750 rpm
